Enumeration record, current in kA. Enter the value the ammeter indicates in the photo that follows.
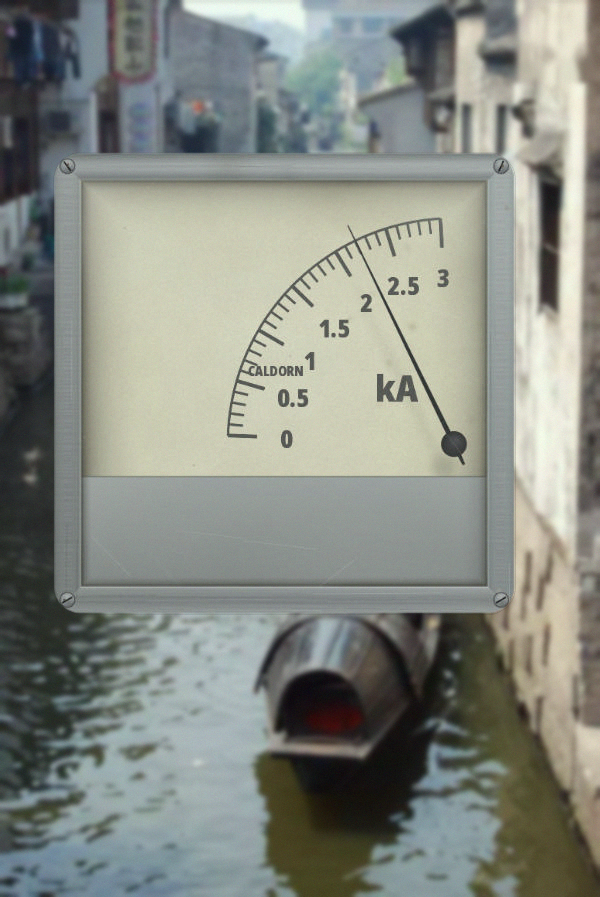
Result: 2.2 kA
